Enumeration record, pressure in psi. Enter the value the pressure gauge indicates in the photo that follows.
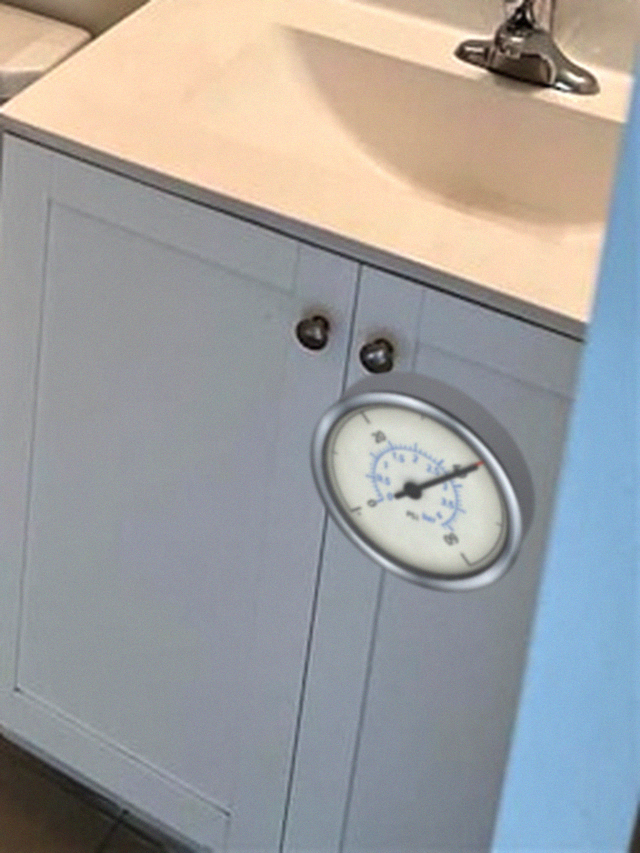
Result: 40 psi
